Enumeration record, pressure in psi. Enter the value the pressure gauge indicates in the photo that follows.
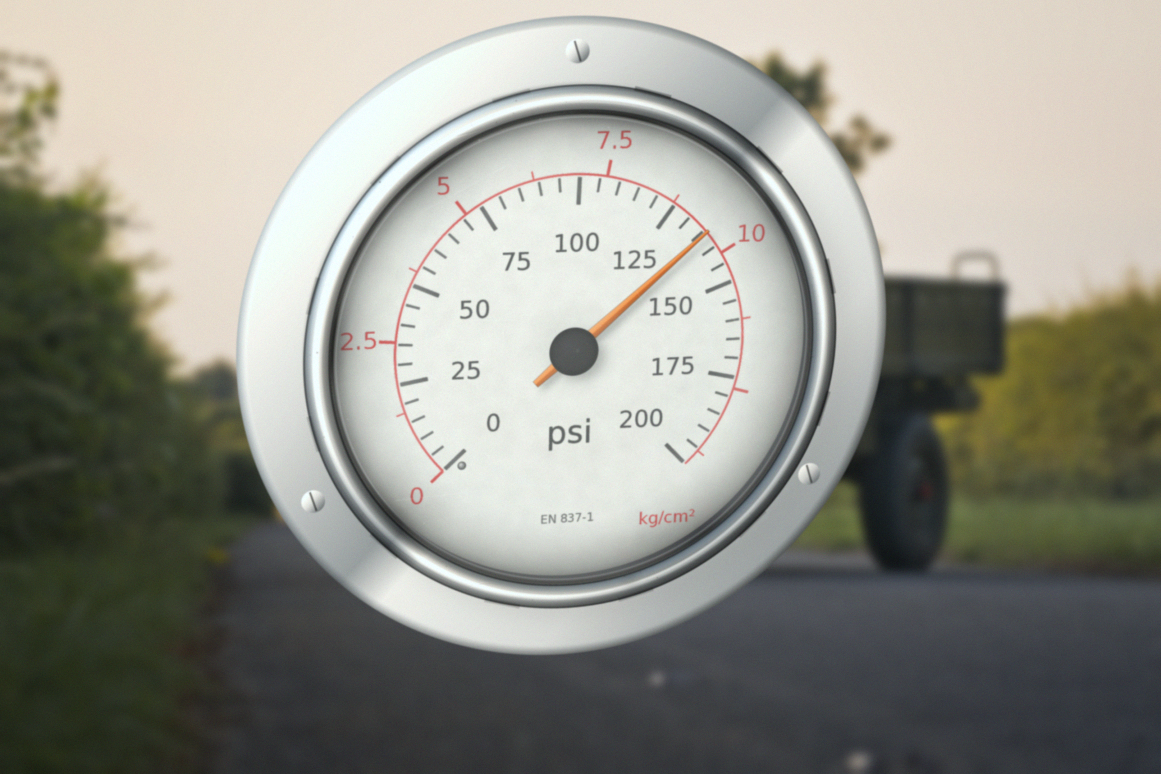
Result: 135 psi
